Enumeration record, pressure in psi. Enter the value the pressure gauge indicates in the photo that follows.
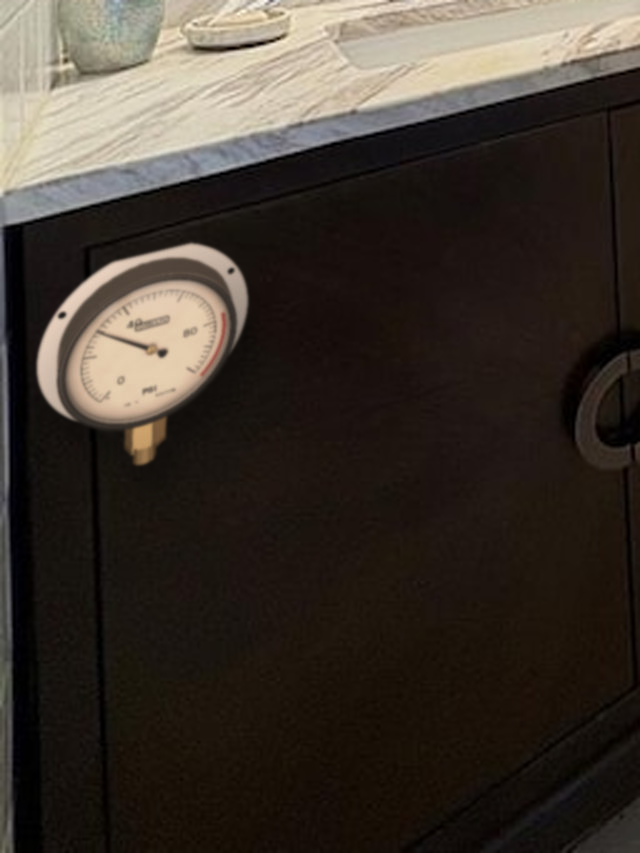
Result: 30 psi
